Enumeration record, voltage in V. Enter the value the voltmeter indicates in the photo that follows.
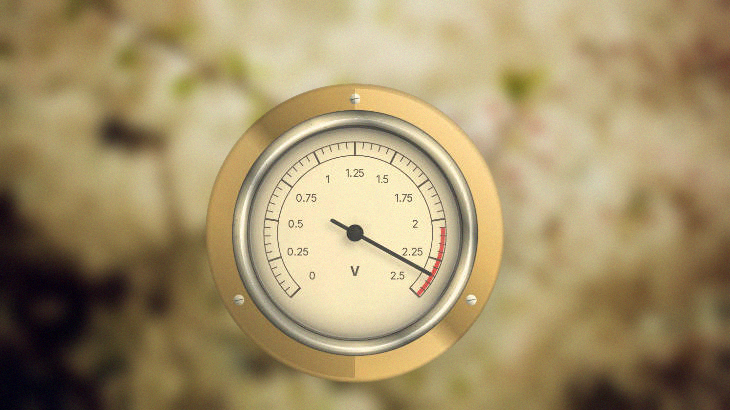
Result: 2.35 V
